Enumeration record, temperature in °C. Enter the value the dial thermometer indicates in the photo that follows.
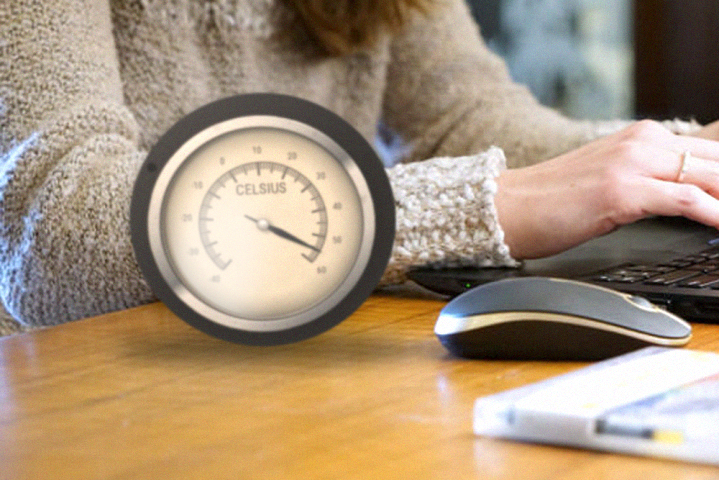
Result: 55 °C
